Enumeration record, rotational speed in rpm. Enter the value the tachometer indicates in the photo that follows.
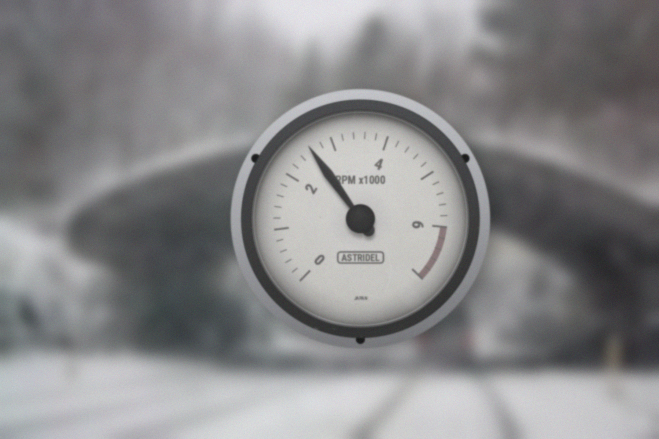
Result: 2600 rpm
